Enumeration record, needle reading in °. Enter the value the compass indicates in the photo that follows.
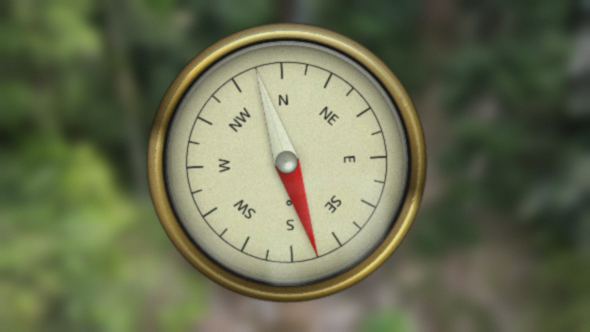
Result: 165 °
